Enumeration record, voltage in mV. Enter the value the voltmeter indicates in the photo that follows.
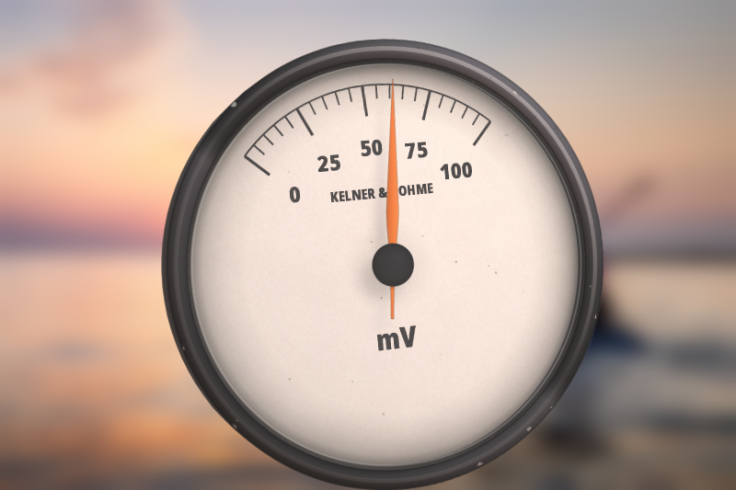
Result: 60 mV
